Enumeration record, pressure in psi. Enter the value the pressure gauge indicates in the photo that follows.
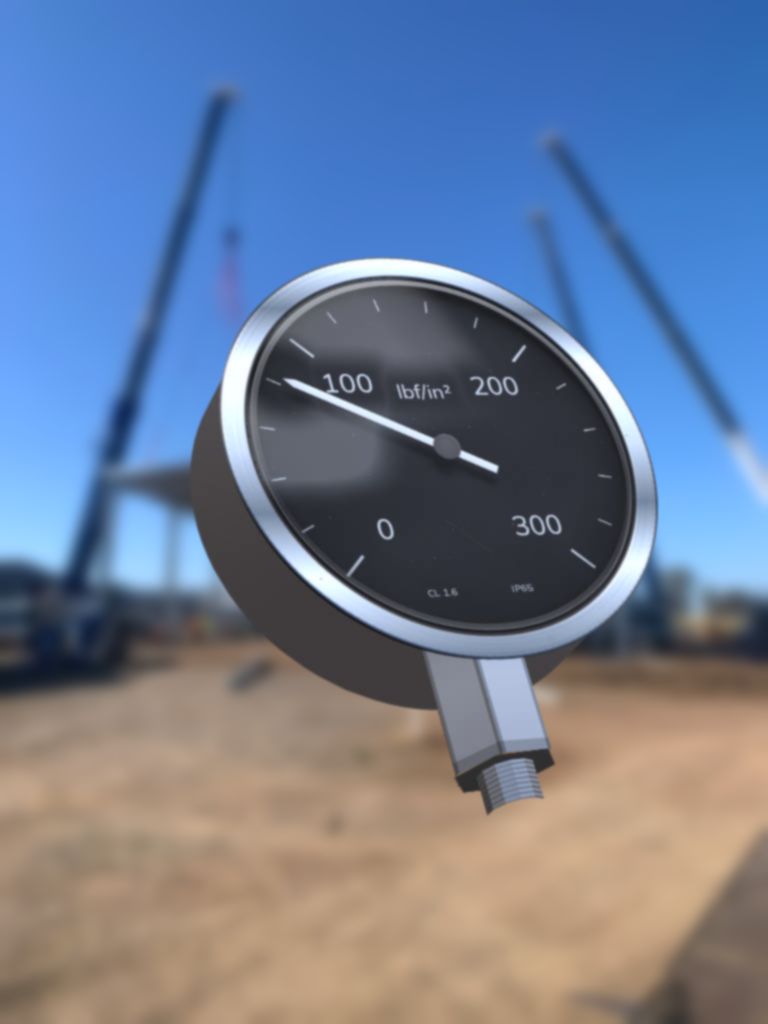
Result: 80 psi
